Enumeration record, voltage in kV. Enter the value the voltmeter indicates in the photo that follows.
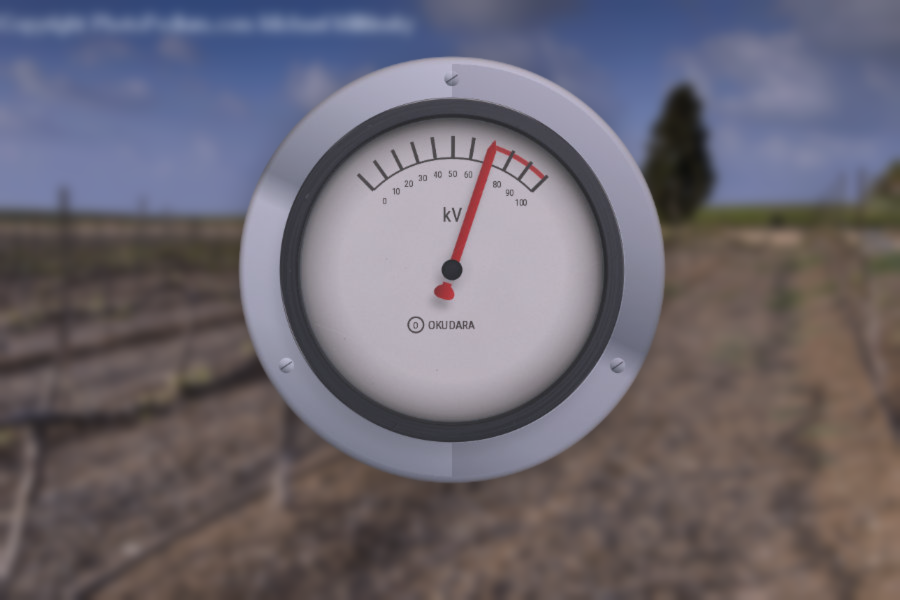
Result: 70 kV
